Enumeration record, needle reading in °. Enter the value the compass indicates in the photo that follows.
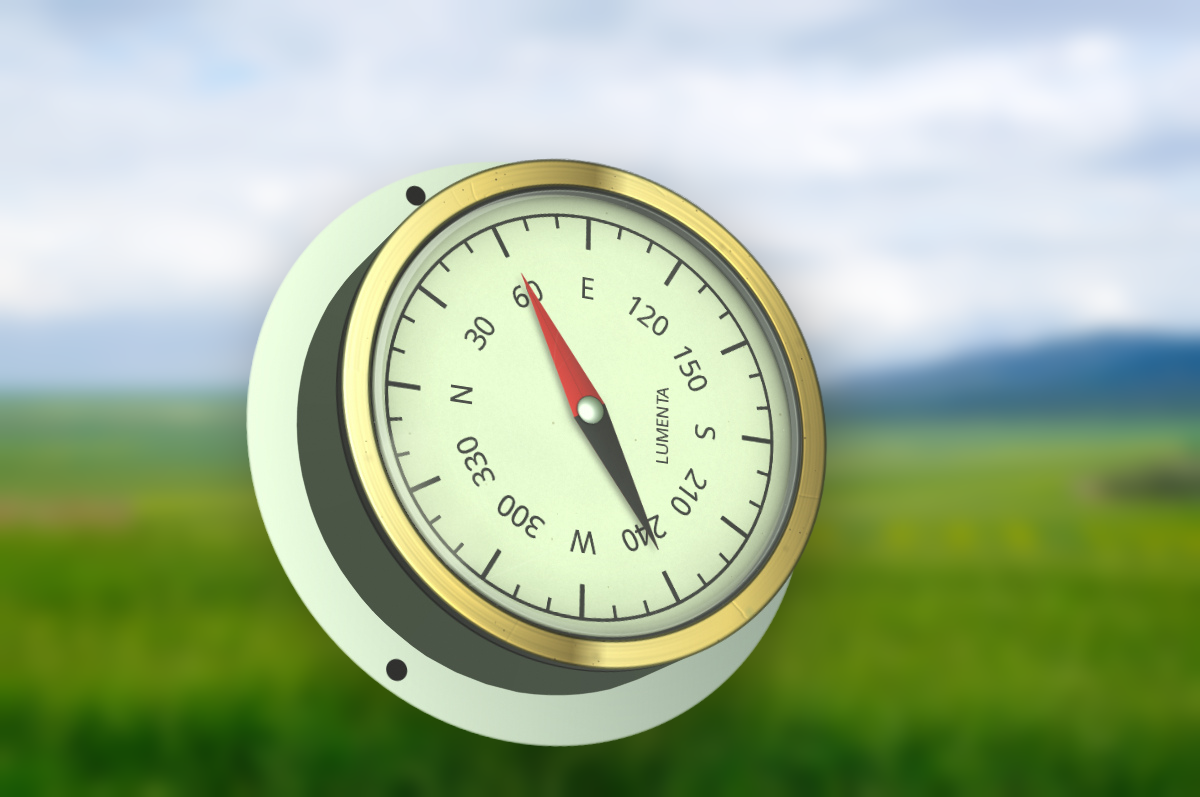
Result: 60 °
